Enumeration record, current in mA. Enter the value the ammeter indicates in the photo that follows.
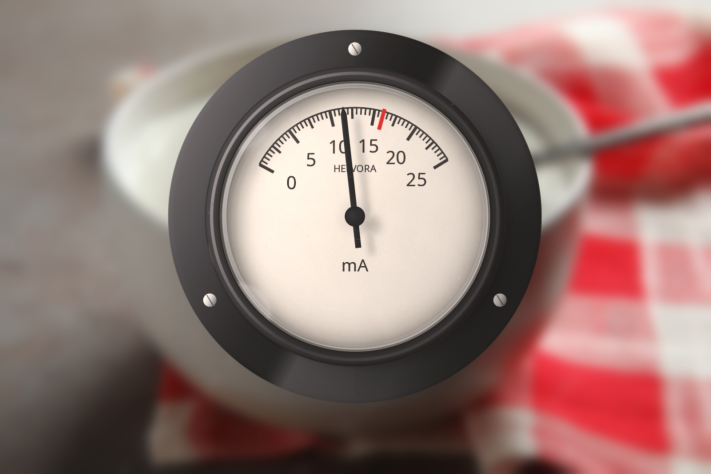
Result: 11.5 mA
